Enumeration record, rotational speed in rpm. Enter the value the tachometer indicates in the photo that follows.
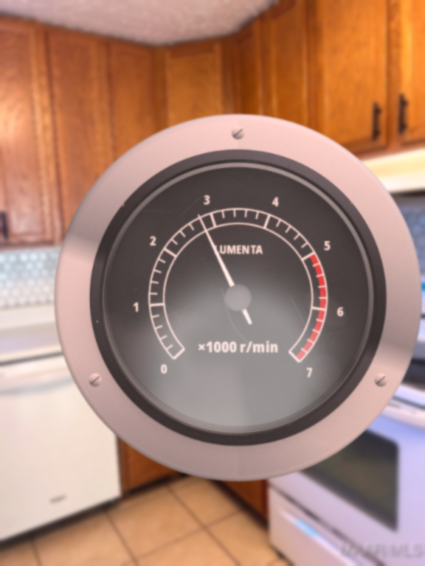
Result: 2800 rpm
